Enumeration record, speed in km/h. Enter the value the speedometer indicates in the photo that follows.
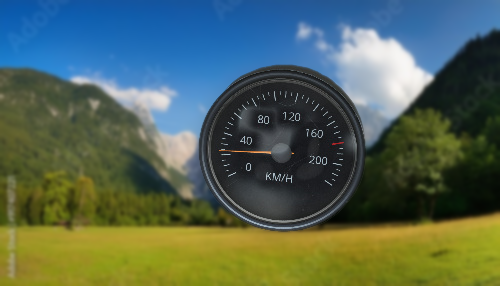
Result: 25 km/h
